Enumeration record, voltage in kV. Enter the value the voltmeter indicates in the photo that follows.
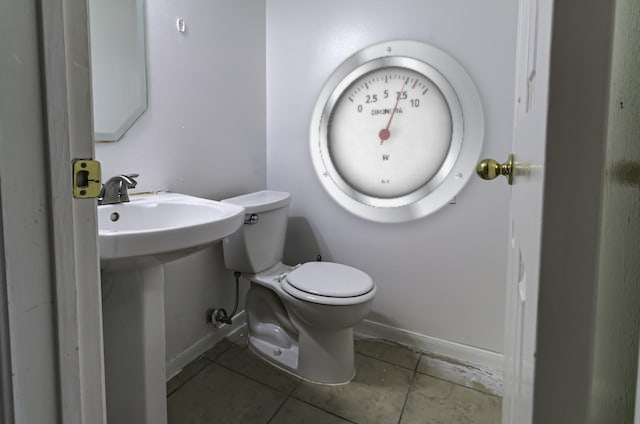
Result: 7.5 kV
